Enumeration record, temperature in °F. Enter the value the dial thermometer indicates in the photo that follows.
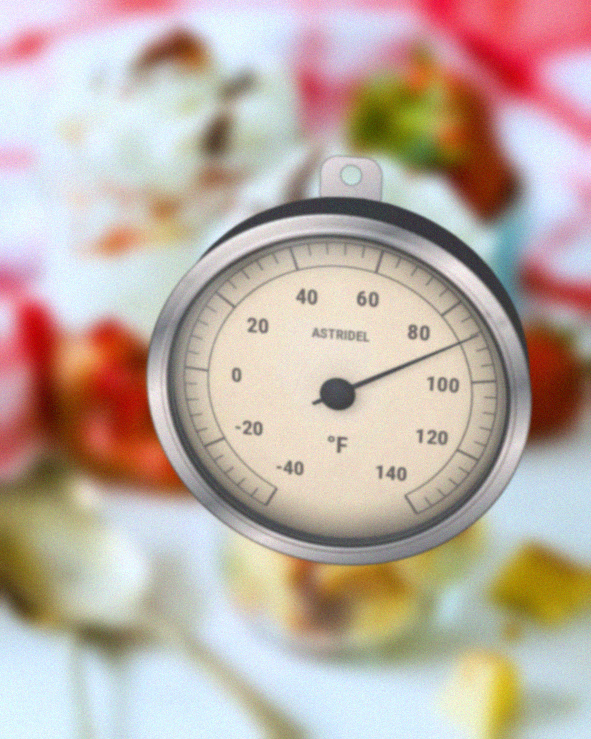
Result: 88 °F
